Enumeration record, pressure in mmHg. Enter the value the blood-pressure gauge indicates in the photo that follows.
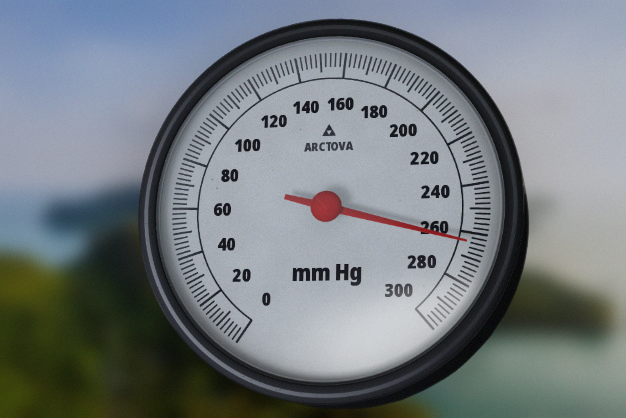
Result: 264 mmHg
